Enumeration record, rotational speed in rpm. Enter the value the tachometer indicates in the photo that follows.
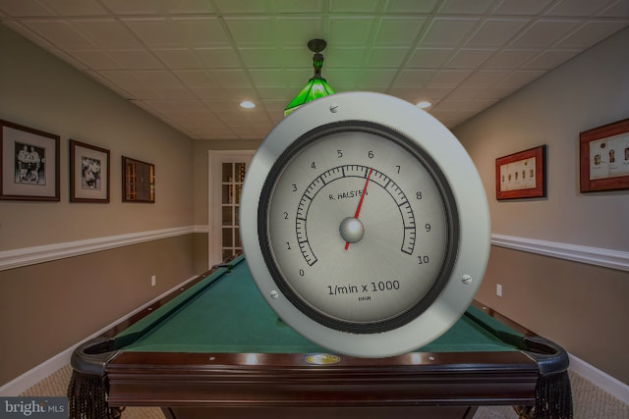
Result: 6200 rpm
